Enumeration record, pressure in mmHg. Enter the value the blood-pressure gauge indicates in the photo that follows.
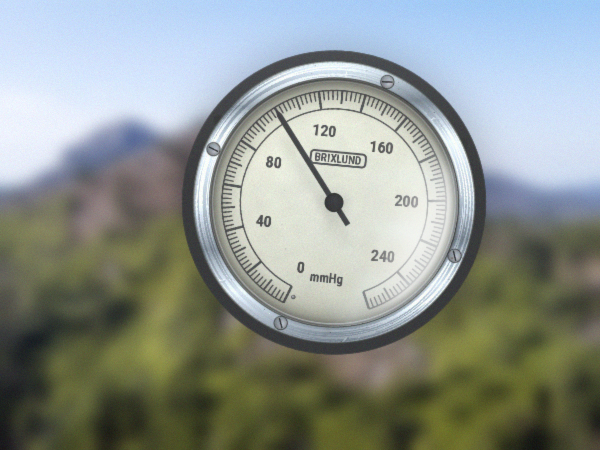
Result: 100 mmHg
